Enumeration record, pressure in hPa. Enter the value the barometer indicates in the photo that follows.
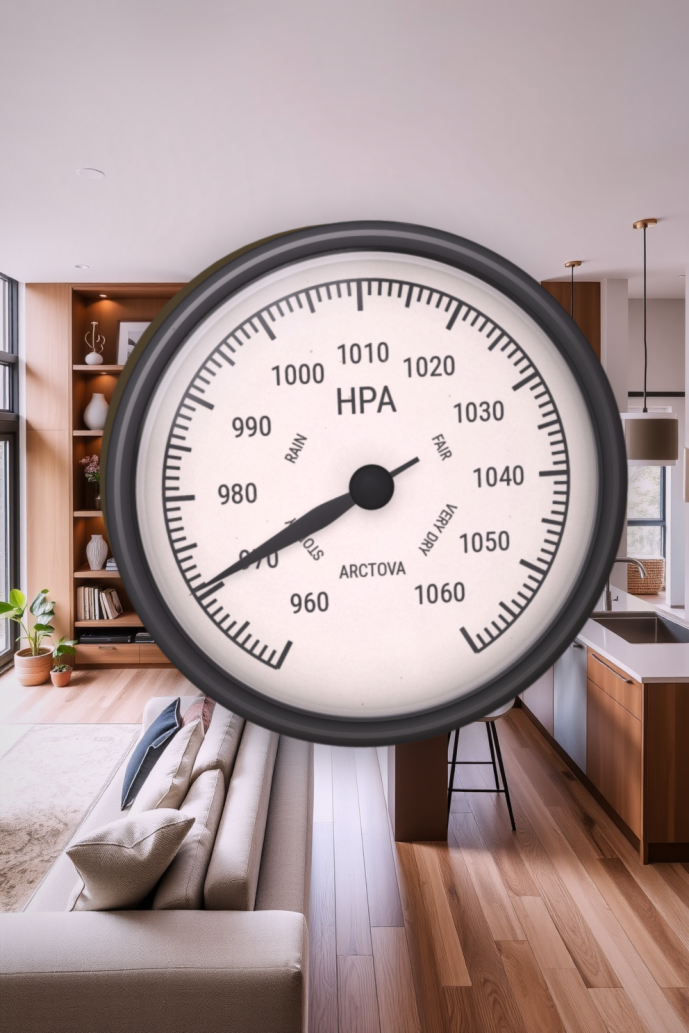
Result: 971 hPa
